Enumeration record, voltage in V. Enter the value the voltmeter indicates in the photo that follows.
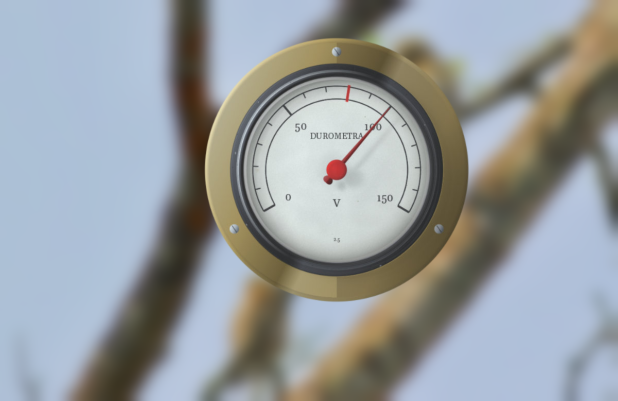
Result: 100 V
